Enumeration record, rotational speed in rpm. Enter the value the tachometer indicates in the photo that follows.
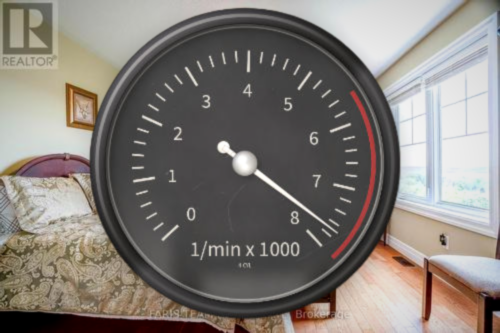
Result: 7700 rpm
